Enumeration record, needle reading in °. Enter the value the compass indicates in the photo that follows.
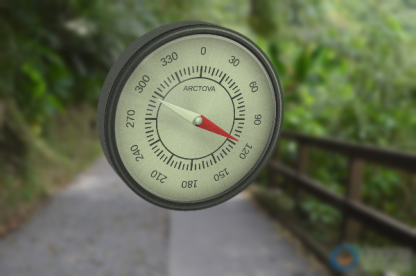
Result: 115 °
